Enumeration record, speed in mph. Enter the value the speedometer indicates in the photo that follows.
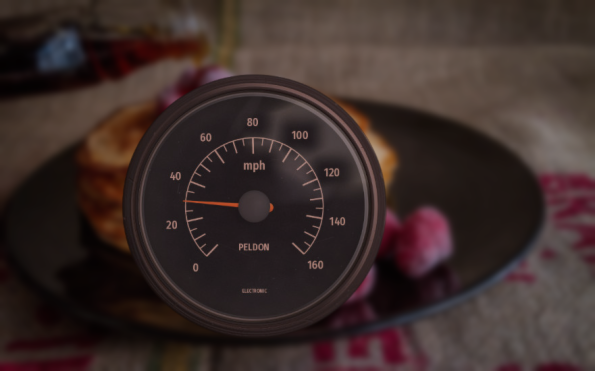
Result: 30 mph
